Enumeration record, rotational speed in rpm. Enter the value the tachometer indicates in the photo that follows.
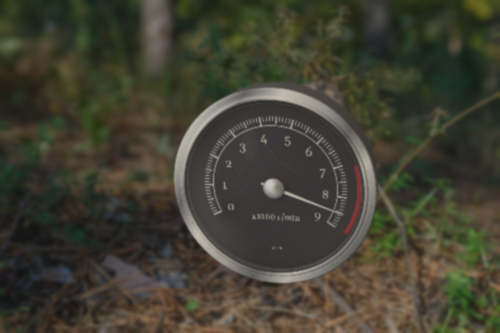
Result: 8500 rpm
